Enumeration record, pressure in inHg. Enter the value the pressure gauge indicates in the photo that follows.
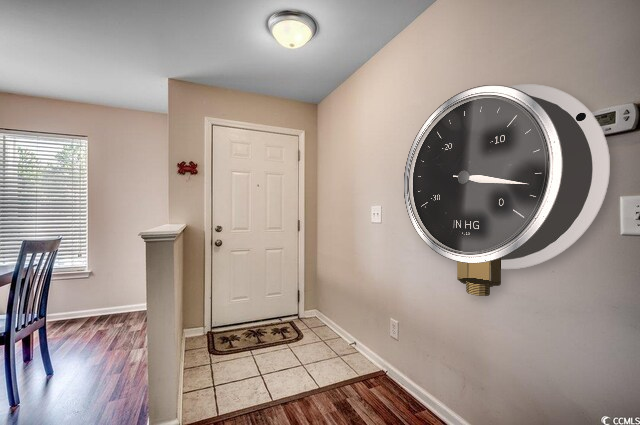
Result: -3 inHg
